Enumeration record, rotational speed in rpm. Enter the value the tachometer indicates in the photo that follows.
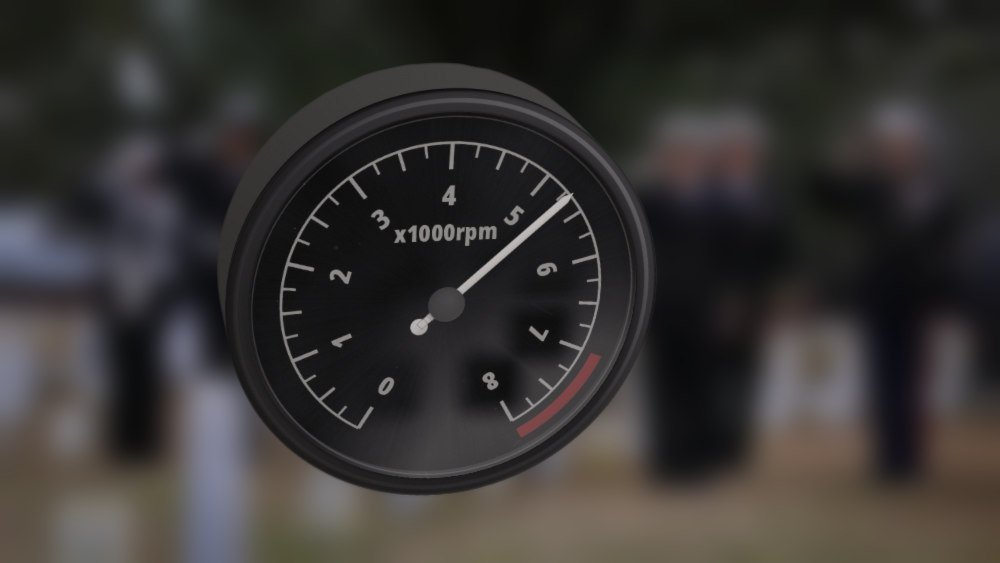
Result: 5250 rpm
